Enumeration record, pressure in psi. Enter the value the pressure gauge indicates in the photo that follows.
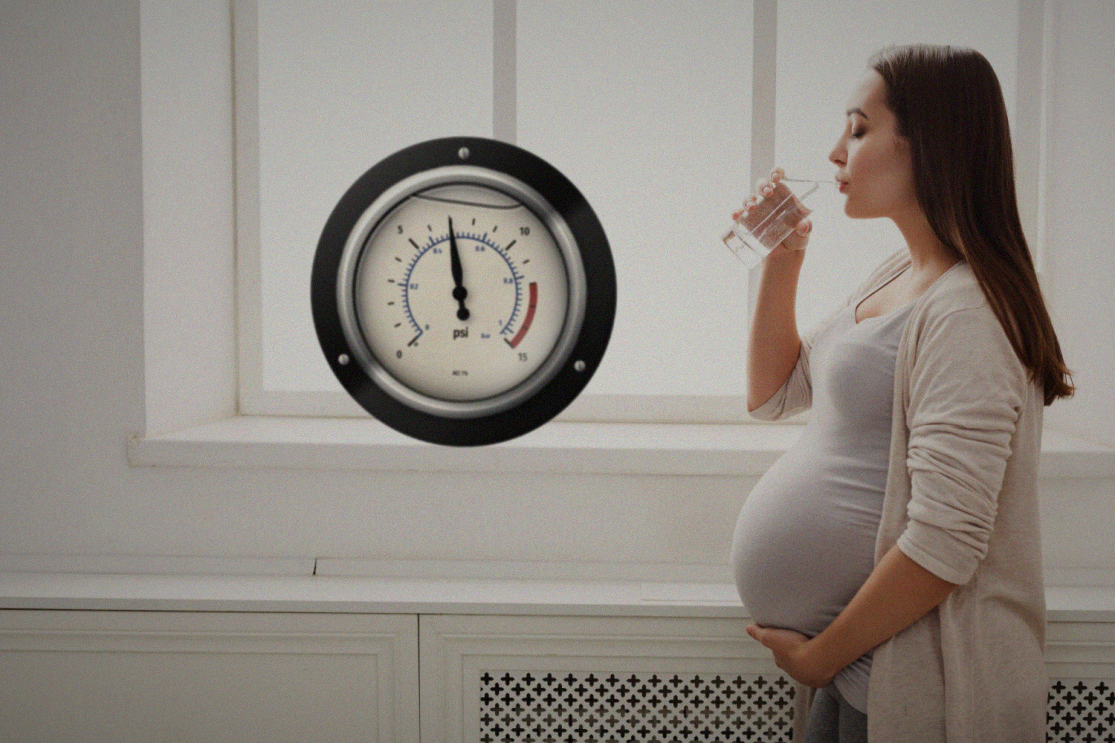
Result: 7 psi
